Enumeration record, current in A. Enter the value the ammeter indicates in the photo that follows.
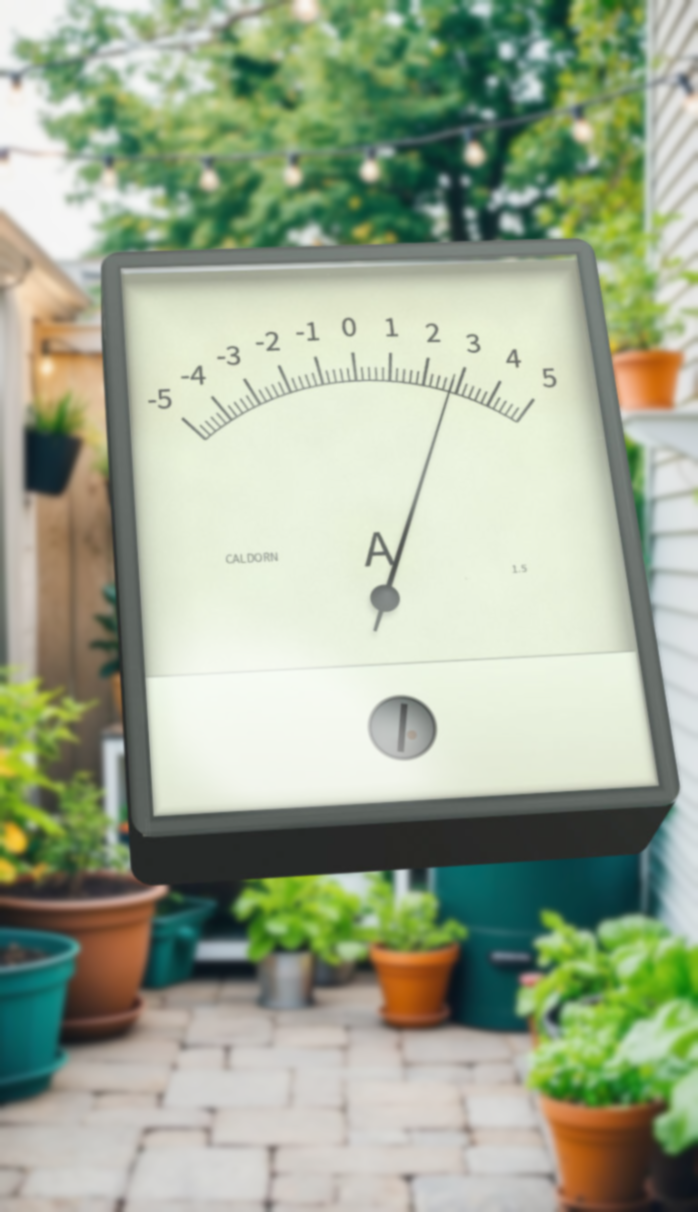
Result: 2.8 A
